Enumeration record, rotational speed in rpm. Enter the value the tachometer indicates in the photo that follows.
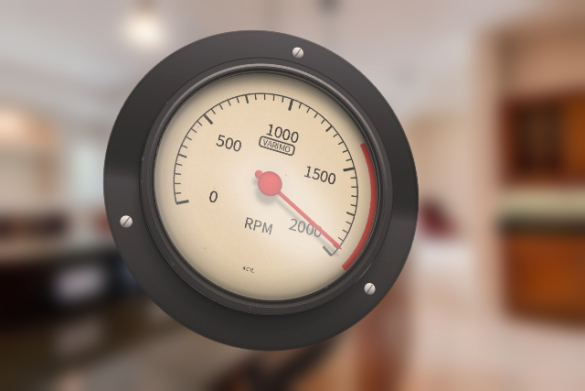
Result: 1950 rpm
